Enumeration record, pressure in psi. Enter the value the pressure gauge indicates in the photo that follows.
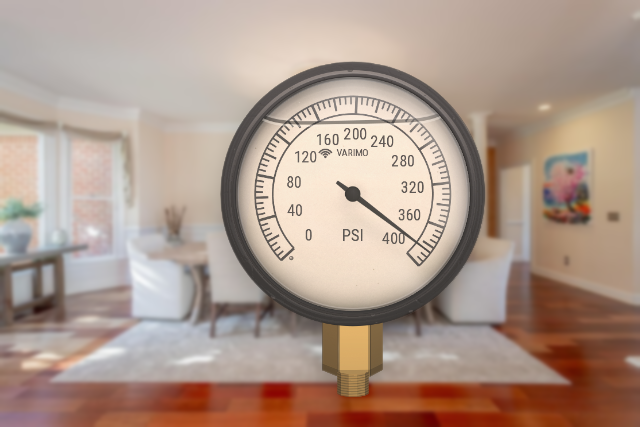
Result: 385 psi
